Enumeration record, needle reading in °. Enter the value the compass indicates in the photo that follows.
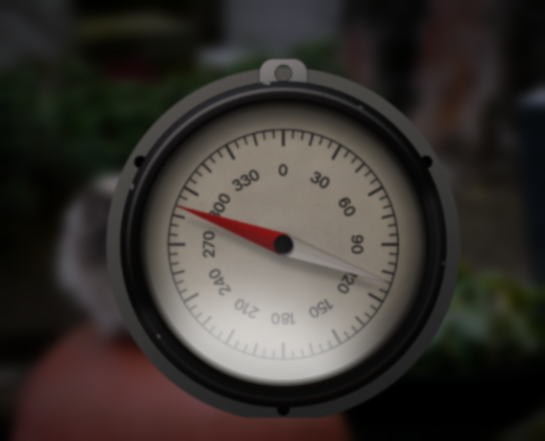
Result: 290 °
